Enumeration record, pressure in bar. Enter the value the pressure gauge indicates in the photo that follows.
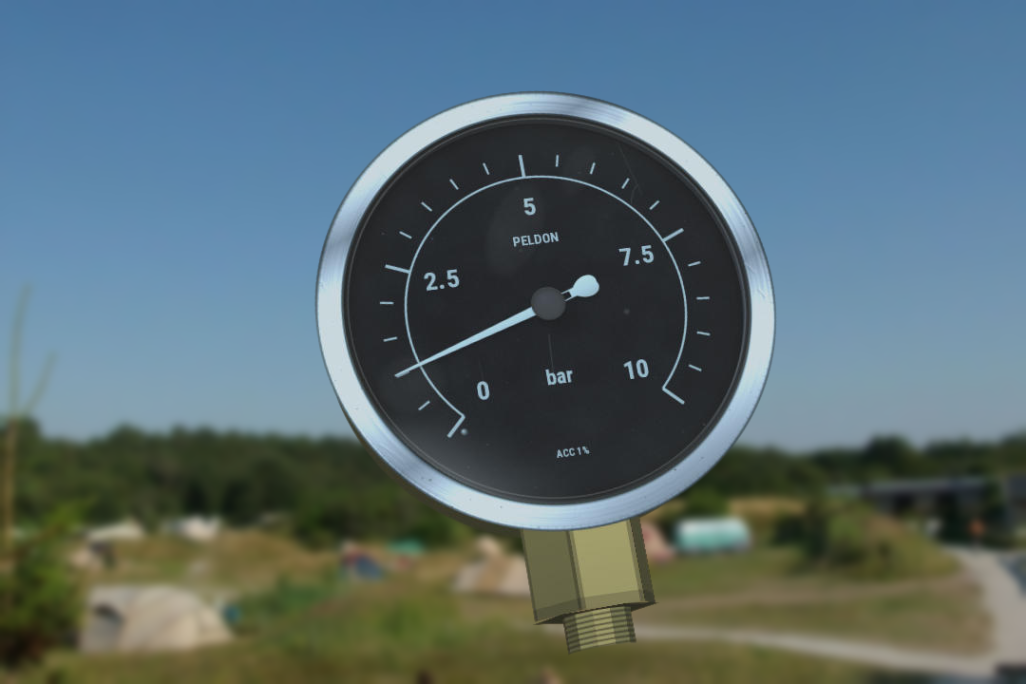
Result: 1 bar
